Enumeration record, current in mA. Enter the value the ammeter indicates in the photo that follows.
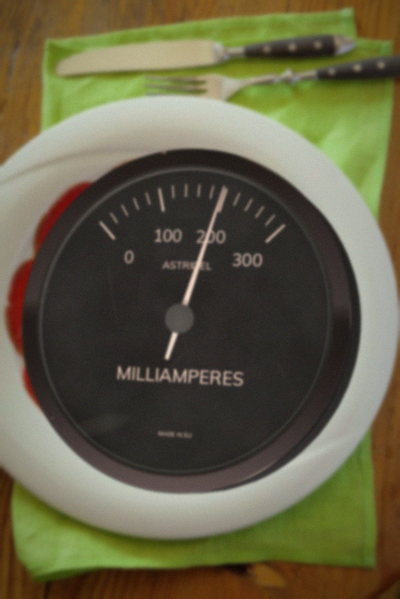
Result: 200 mA
